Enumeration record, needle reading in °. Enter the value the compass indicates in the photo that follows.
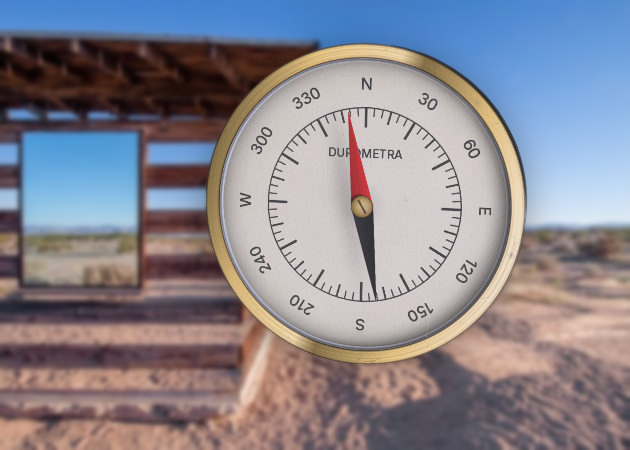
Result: 350 °
